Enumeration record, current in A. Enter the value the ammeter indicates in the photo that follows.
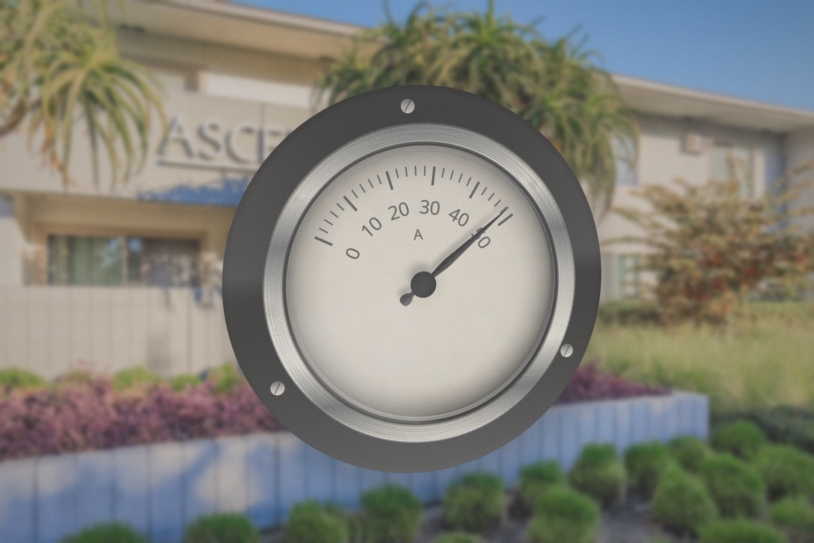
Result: 48 A
